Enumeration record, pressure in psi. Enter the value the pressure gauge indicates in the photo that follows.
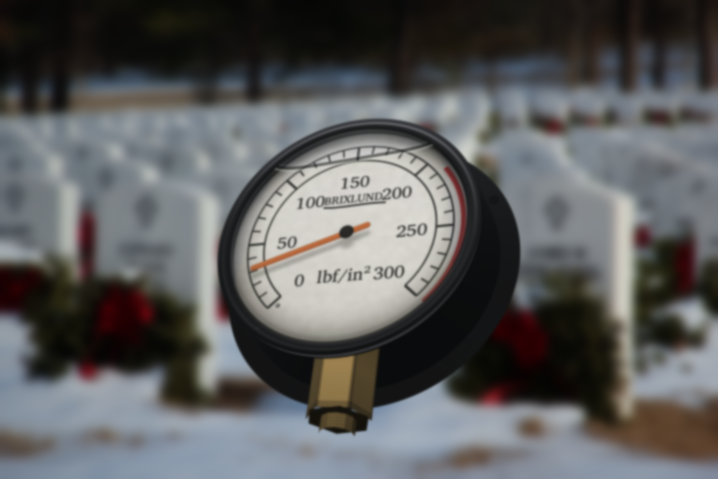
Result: 30 psi
